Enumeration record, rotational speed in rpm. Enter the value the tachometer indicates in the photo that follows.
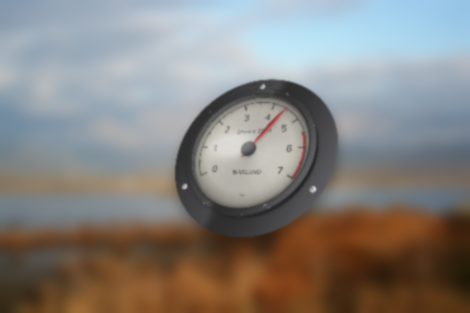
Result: 4500 rpm
